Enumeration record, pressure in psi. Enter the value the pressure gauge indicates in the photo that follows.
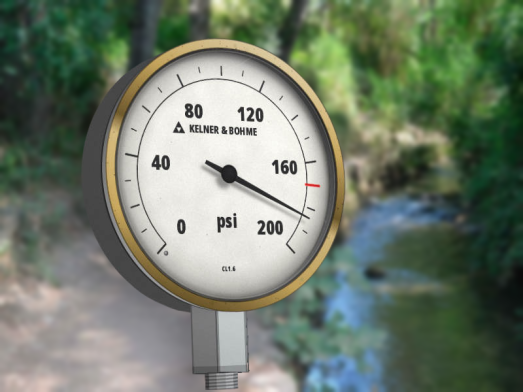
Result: 185 psi
